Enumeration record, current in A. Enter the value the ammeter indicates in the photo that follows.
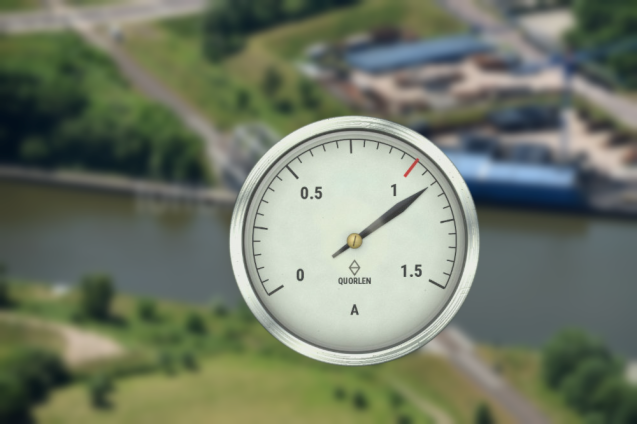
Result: 1.1 A
